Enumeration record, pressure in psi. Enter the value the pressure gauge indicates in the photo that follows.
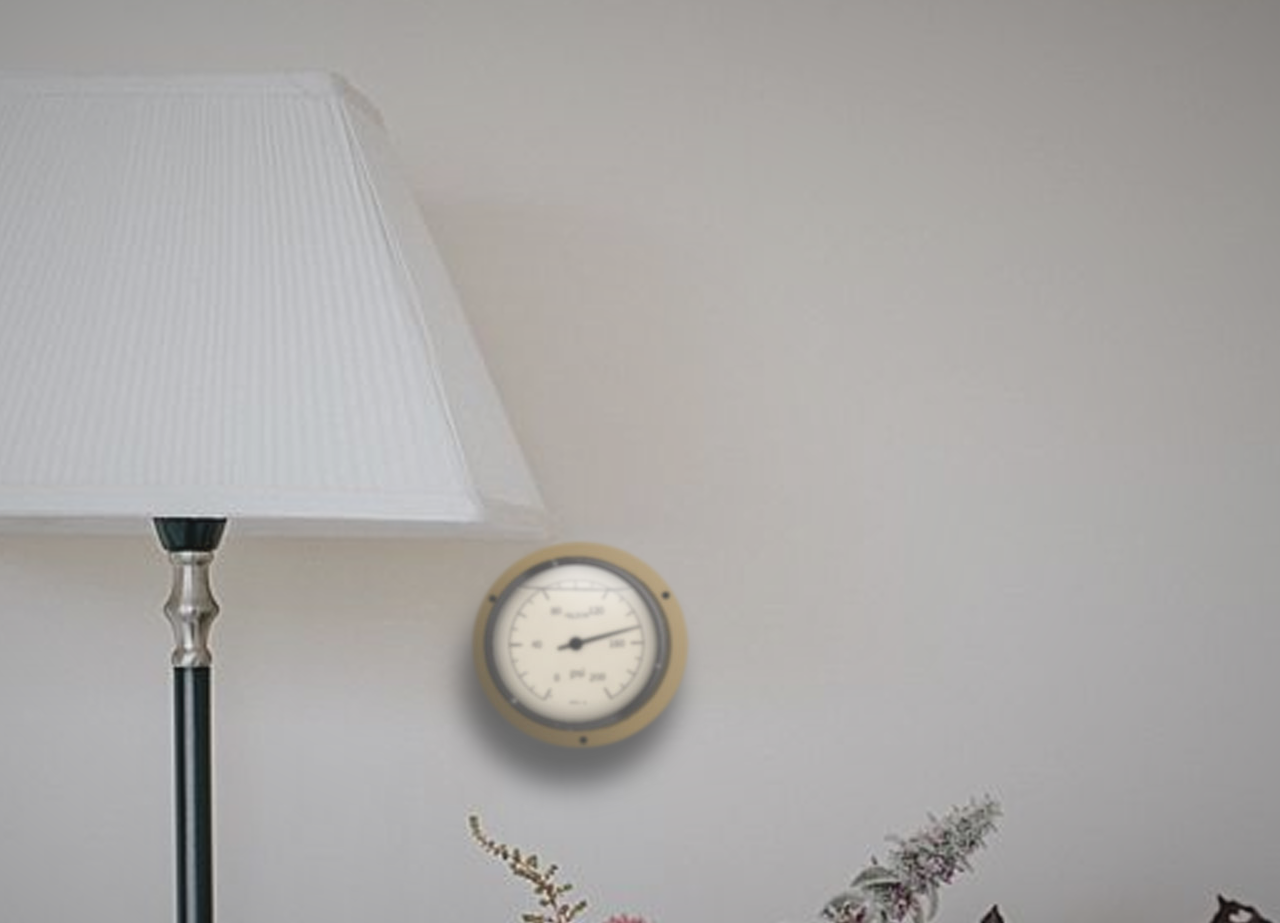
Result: 150 psi
